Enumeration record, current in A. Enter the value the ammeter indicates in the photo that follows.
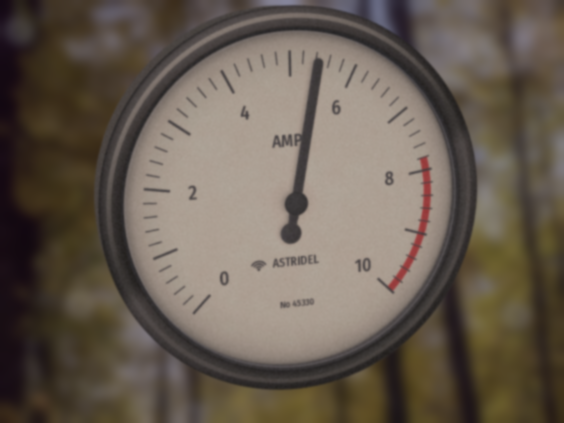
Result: 5.4 A
